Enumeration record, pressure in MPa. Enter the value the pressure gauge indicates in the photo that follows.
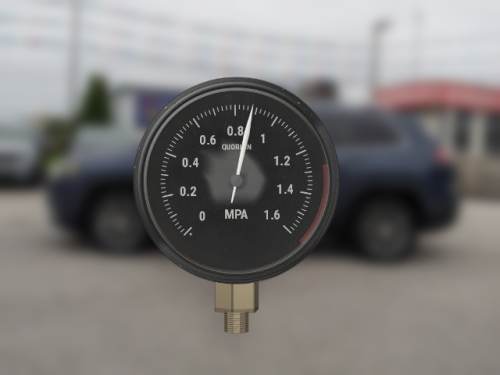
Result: 0.88 MPa
